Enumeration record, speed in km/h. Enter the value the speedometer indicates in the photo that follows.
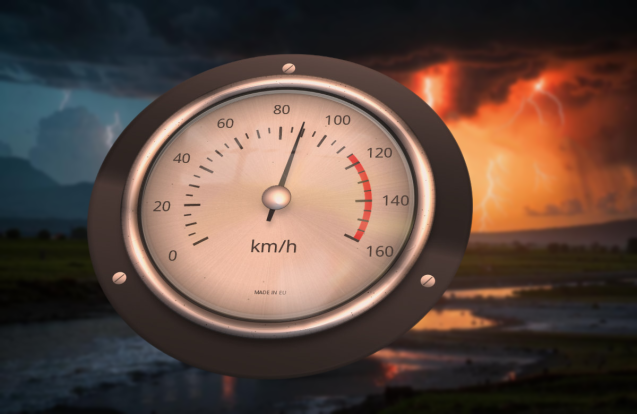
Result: 90 km/h
